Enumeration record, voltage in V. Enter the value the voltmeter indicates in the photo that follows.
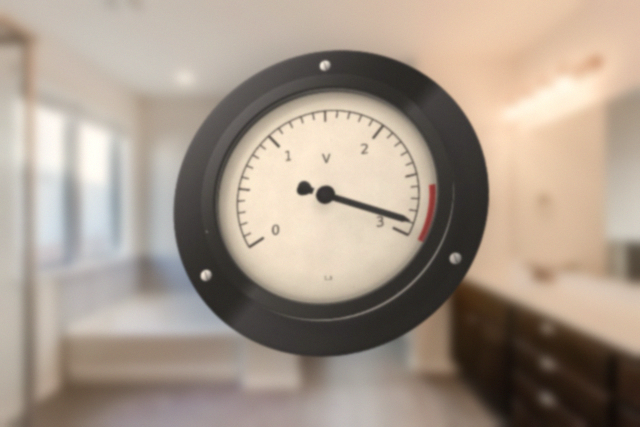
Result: 2.9 V
